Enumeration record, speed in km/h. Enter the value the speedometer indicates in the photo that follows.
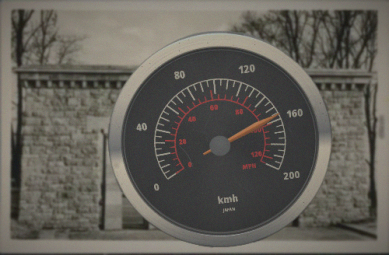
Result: 155 km/h
